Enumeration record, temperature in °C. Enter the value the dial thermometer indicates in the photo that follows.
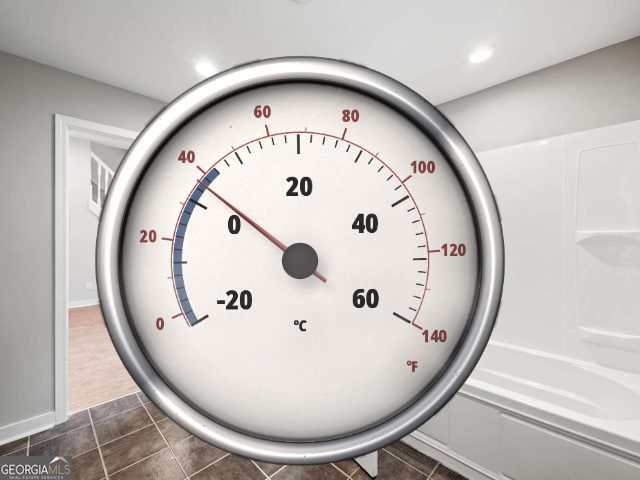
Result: 3 °C
